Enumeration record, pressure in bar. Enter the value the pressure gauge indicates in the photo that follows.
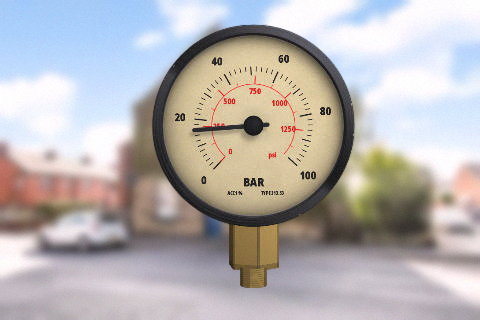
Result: 16 bar
